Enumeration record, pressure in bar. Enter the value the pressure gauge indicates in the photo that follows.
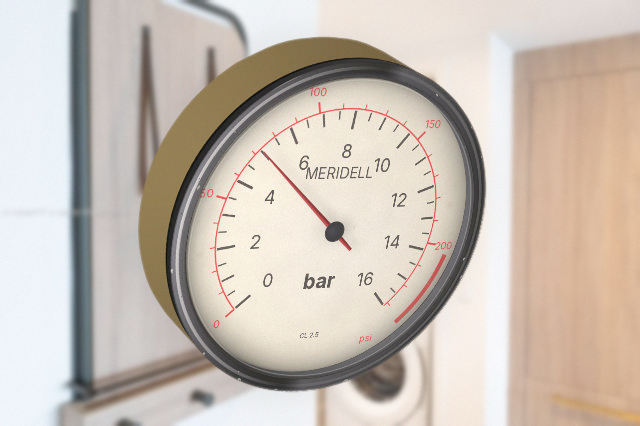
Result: 5 bar
